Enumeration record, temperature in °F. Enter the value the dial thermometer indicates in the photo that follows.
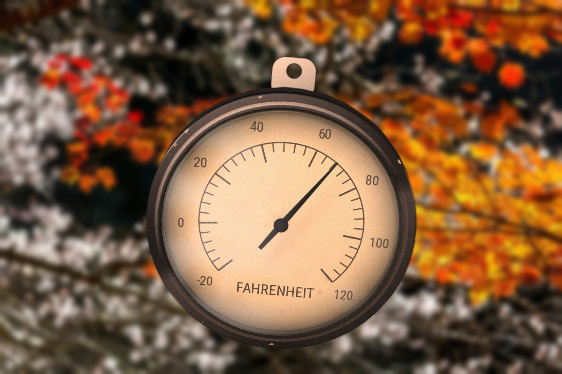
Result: 68 °F
